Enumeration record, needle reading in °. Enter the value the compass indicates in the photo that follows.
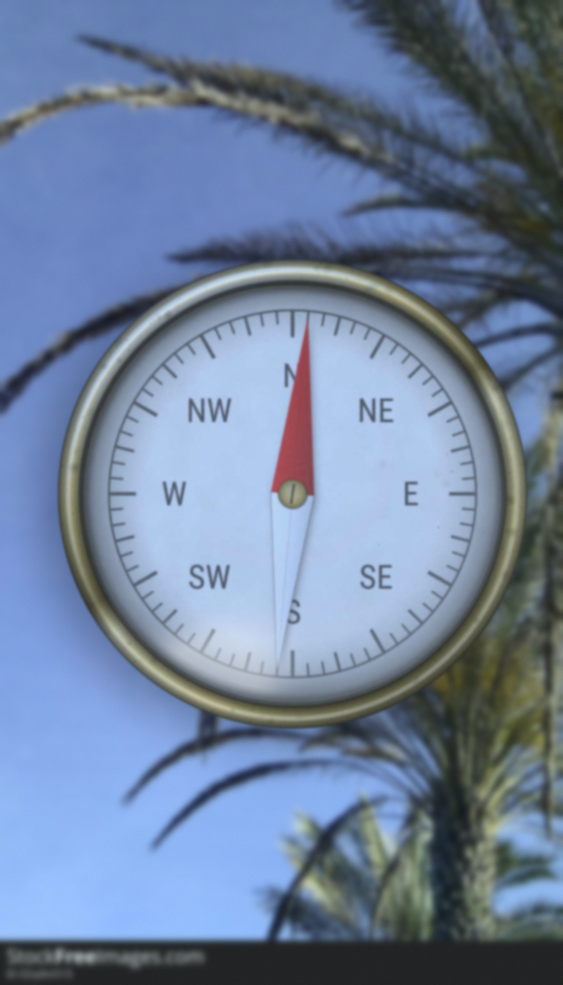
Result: 5 °
